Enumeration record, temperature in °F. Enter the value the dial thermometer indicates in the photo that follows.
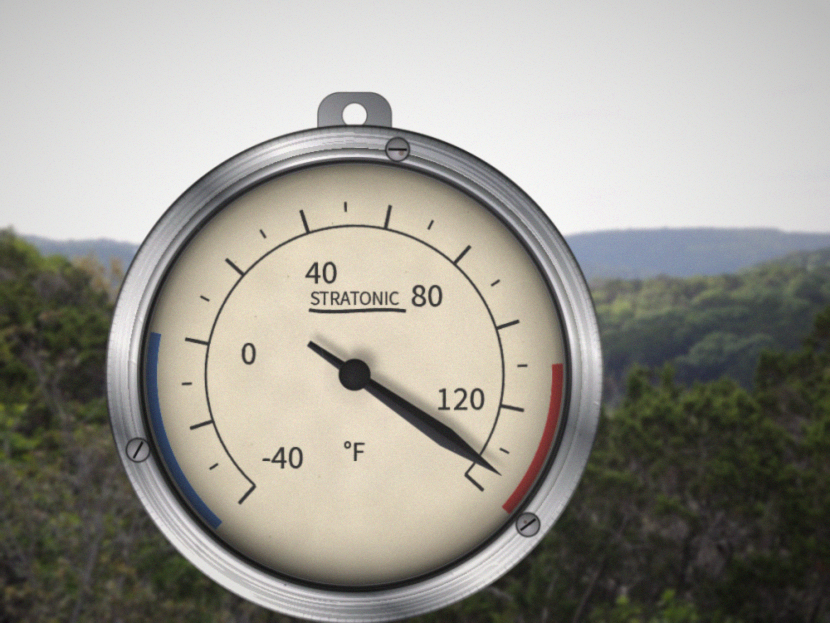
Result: 135 °F
